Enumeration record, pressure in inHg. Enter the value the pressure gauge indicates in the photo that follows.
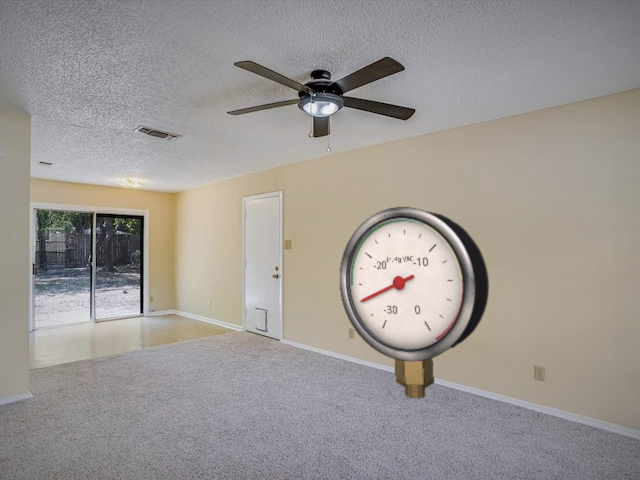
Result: -26 inHg
